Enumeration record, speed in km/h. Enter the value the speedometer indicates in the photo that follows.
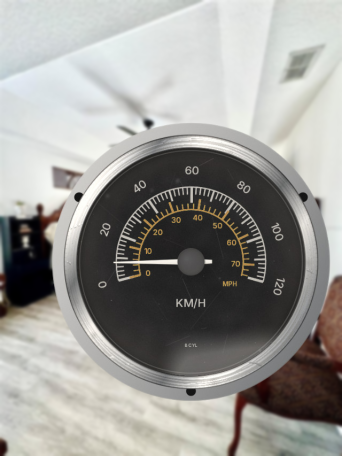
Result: 8 km/h
